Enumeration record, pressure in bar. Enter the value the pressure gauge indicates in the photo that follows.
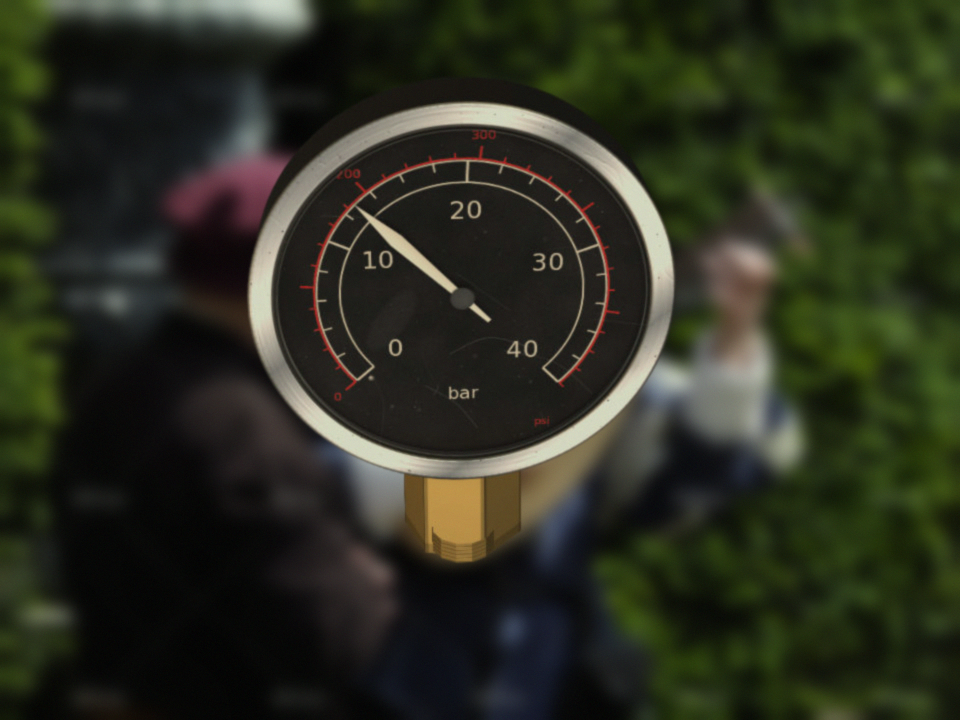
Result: 13 bar
